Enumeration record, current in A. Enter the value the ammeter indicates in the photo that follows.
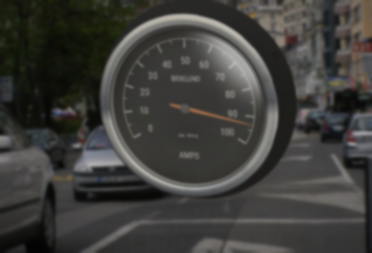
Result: 92.5 A
